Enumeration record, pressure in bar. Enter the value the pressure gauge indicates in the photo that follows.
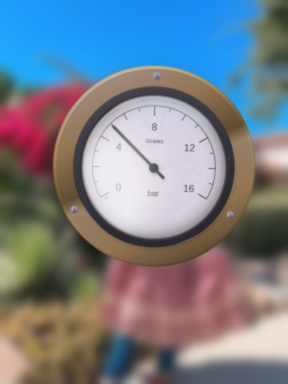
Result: 5 bar
